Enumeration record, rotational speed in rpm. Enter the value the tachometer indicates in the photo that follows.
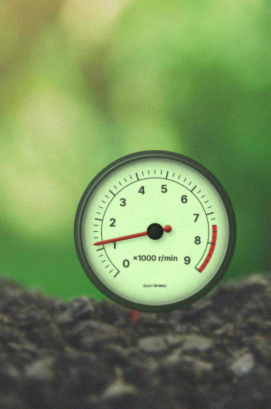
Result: 1200 rpm
